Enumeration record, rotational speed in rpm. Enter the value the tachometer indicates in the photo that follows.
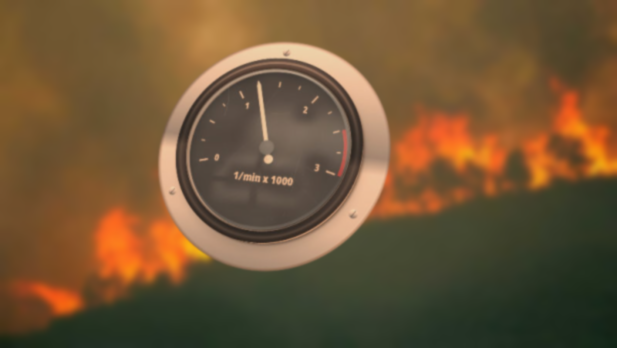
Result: 1250 rpm
